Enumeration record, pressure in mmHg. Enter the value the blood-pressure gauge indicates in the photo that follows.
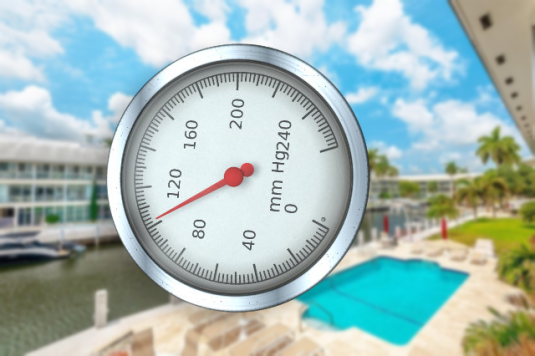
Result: 102 mmHg
